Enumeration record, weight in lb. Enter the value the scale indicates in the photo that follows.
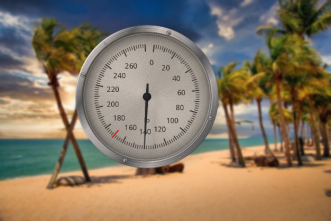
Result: 140 lb
